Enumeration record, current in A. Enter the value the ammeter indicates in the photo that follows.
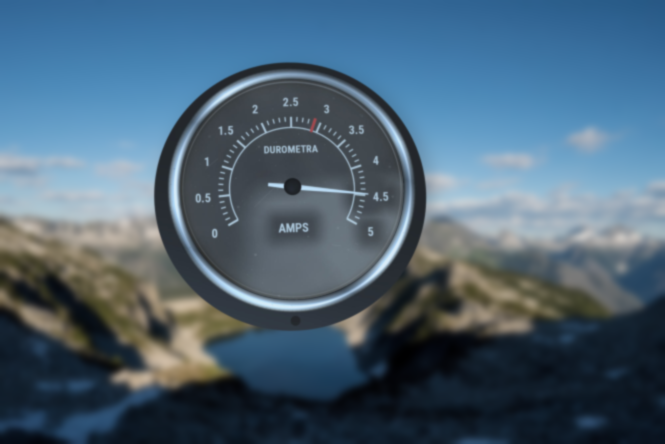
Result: 4.5 A
